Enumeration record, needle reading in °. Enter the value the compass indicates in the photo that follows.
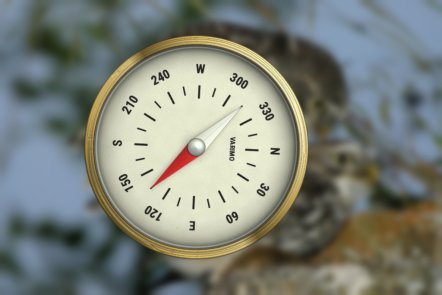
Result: 135 °
